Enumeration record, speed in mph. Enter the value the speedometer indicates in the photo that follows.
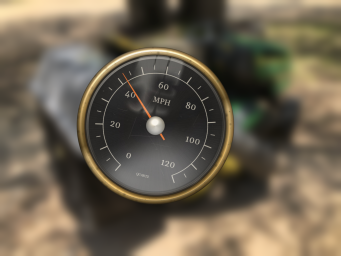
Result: 42.5 mph
